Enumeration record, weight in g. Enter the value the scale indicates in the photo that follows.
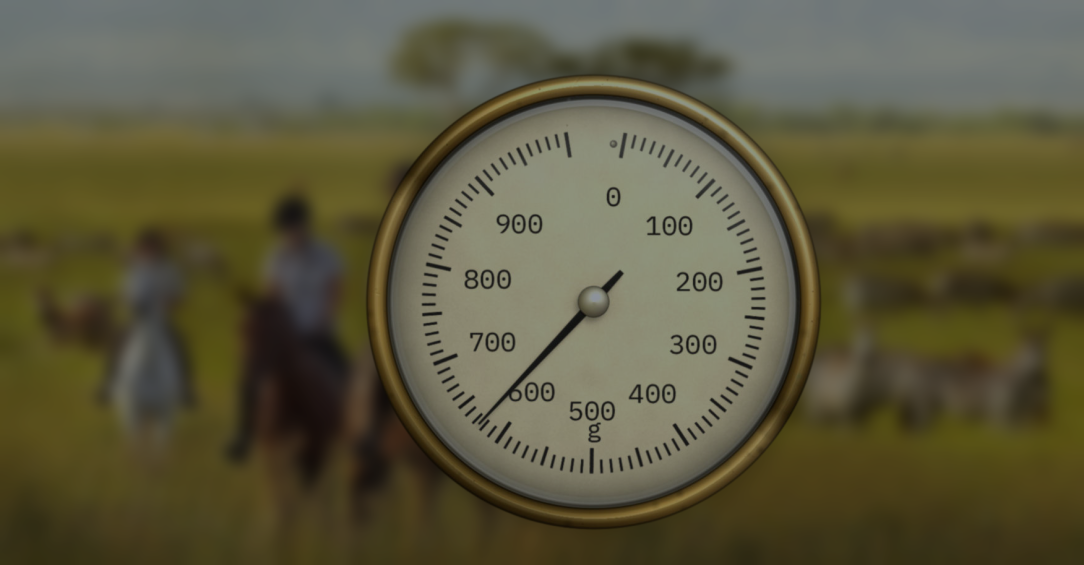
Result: 625 g
